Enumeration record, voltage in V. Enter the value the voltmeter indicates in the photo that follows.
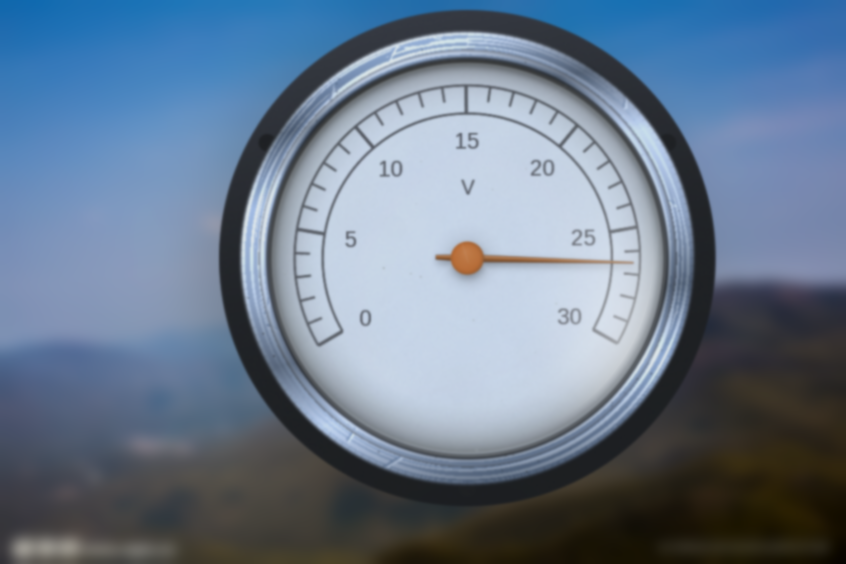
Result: 26.5 V
